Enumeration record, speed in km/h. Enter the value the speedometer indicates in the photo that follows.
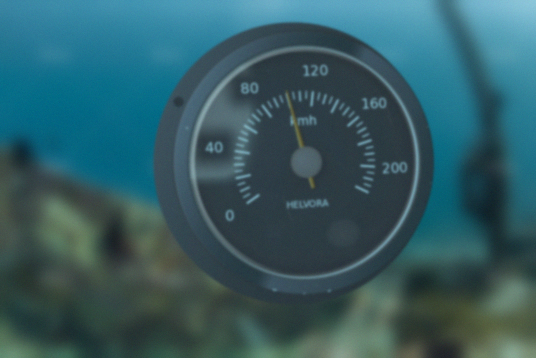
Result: 100 km/h
